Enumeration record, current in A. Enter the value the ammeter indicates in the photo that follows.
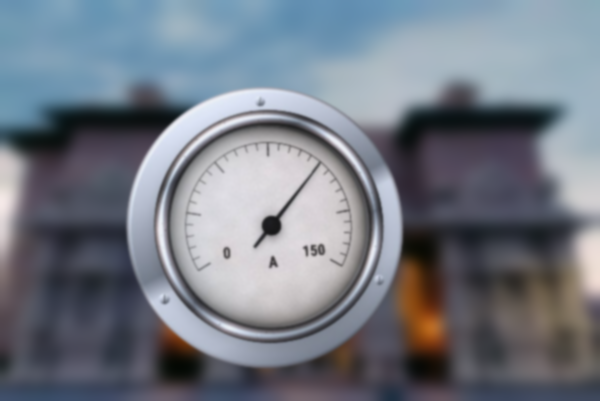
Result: 100 A
